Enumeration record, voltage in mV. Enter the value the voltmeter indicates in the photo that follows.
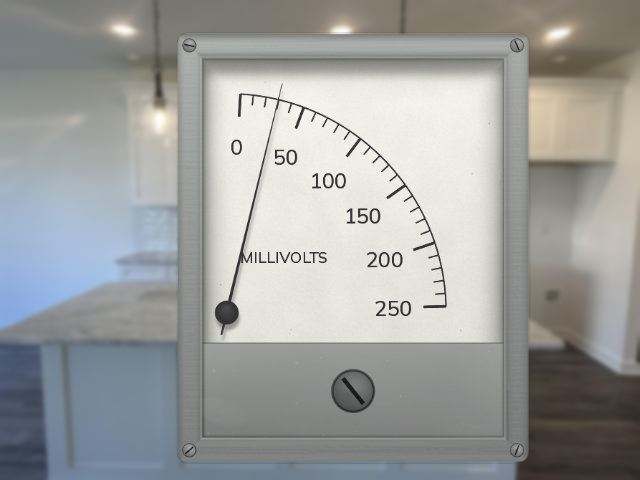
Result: 30 mV
